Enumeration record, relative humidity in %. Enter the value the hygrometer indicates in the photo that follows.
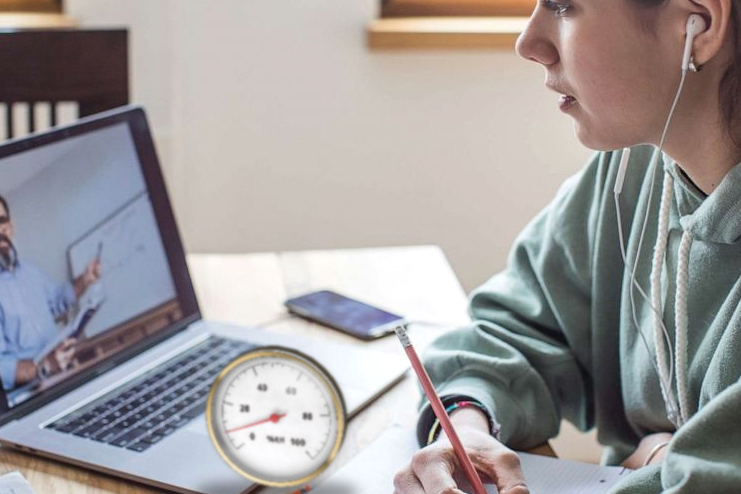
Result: 8 %
